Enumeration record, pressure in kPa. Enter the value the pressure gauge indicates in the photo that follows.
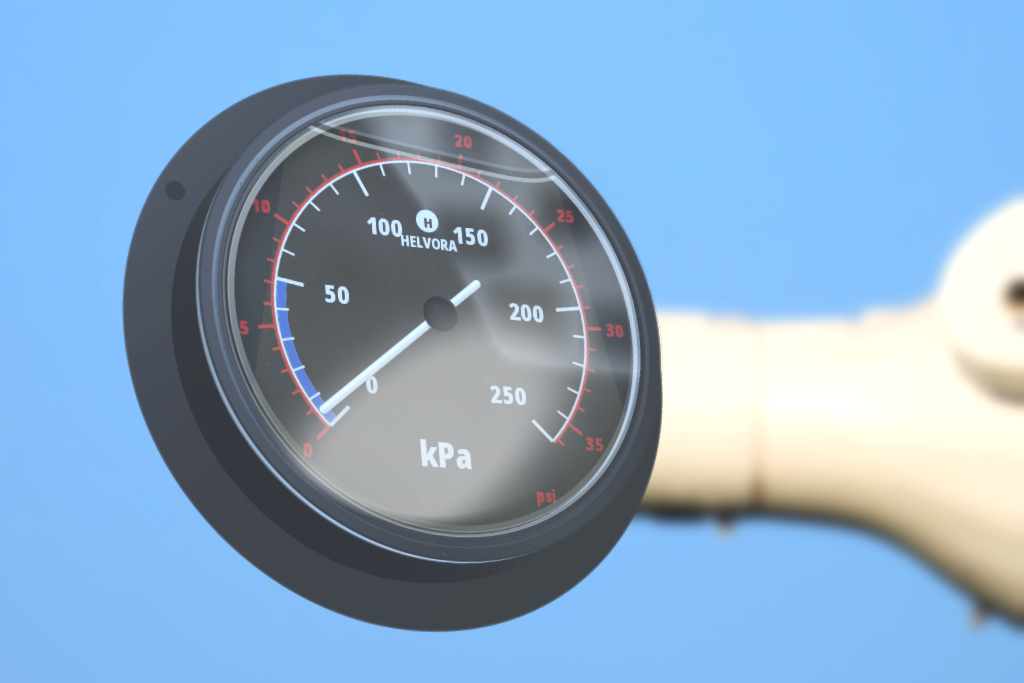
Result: 5 kPa
